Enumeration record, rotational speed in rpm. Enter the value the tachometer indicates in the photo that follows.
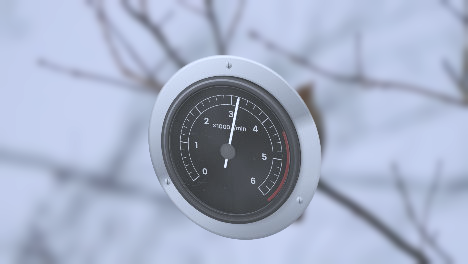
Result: 3200 rpm
